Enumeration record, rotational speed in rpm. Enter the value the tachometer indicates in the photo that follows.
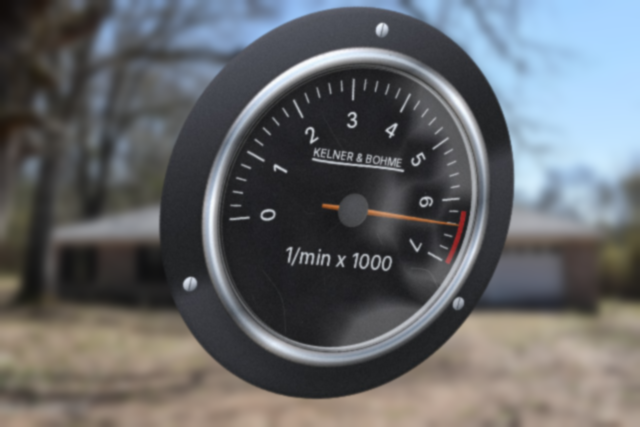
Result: 6400 rpm
